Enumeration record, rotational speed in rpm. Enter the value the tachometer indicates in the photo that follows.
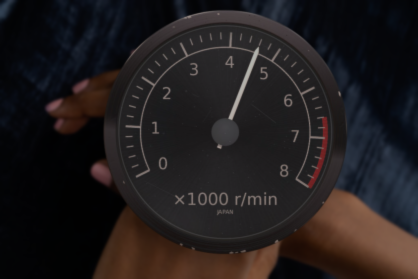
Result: 4600 rpm
